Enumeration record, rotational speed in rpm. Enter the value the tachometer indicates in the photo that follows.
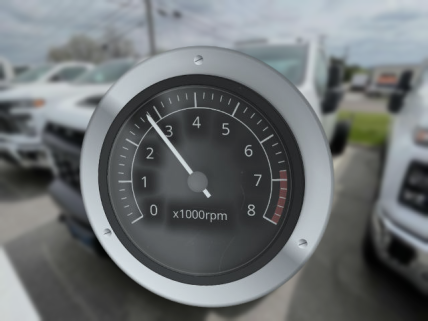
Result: 2800 rpm
